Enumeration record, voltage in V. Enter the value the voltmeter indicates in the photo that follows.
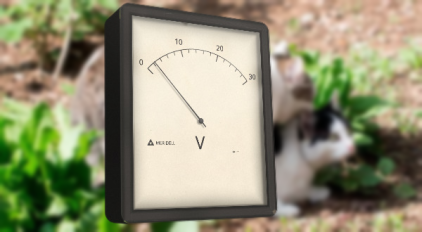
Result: 2 V
